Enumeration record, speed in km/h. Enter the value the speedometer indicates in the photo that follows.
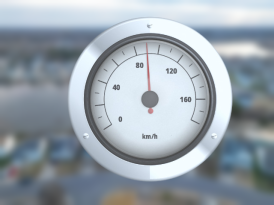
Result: 90 km/h
